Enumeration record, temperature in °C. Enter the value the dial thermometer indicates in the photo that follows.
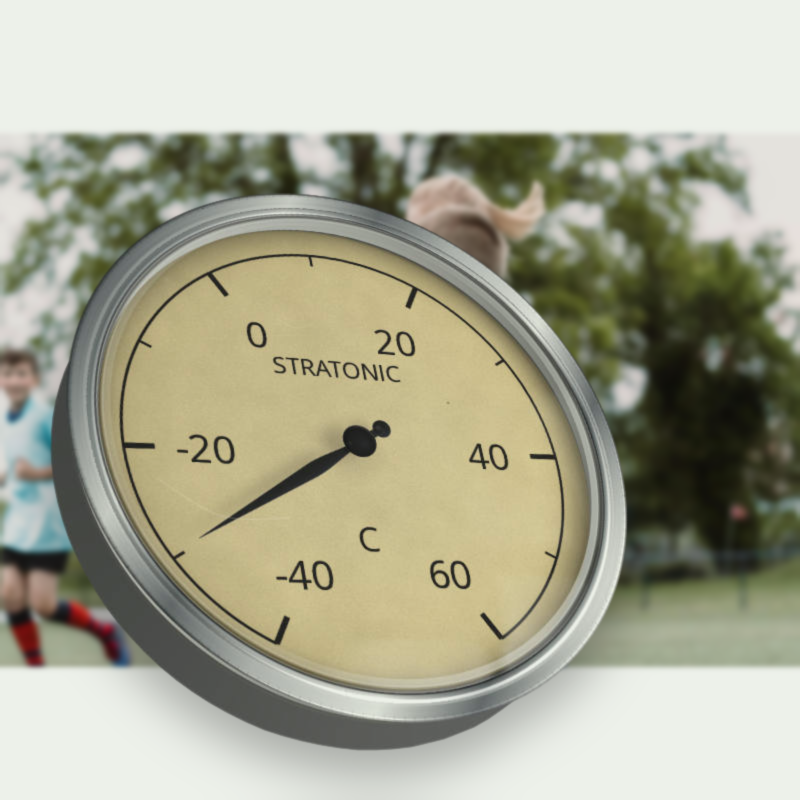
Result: -30 °C
